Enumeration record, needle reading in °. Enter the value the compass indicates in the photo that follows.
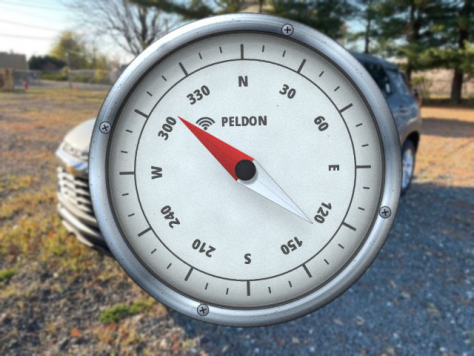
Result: 310 °
